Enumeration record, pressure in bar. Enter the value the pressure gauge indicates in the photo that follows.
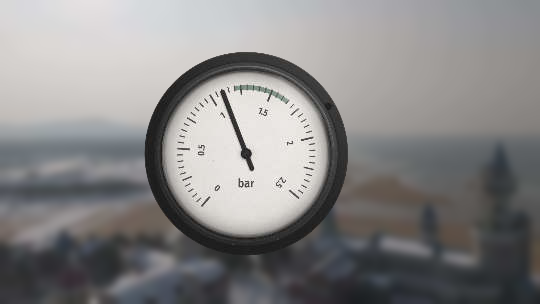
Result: 1.1 bar
